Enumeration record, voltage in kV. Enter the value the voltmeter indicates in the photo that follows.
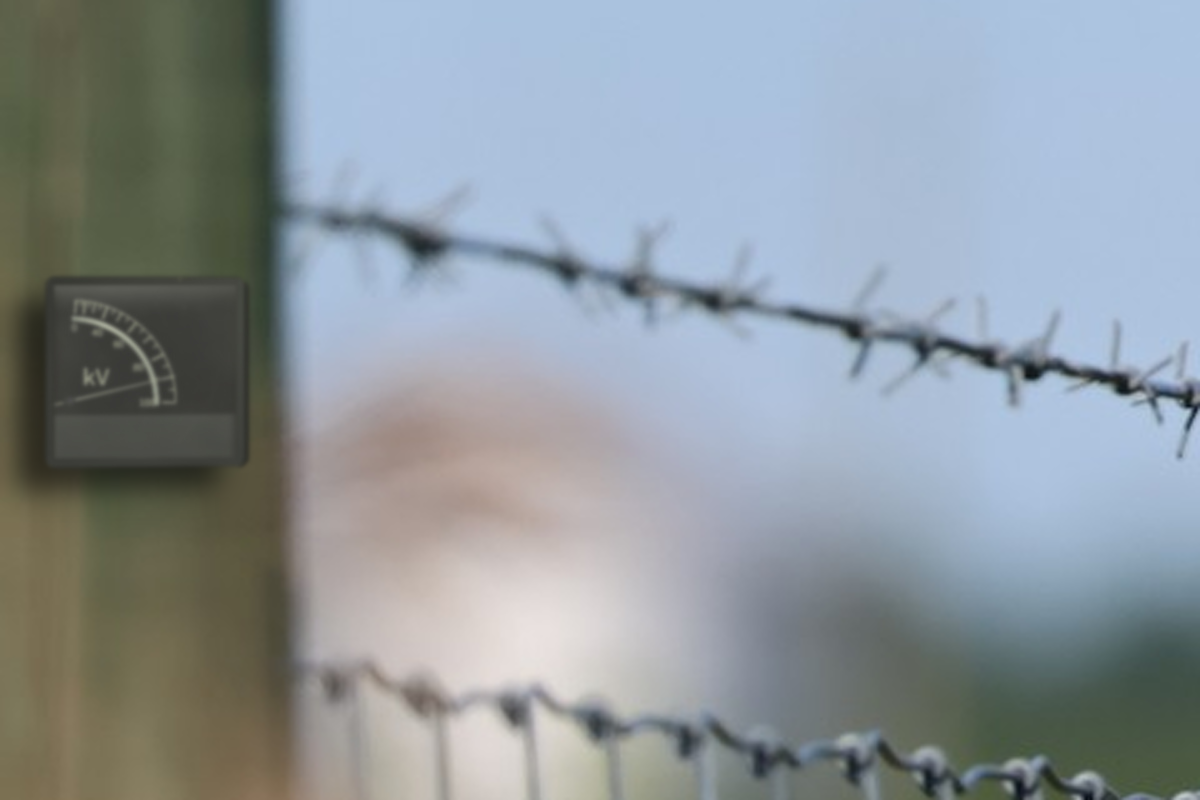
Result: 90 kV
